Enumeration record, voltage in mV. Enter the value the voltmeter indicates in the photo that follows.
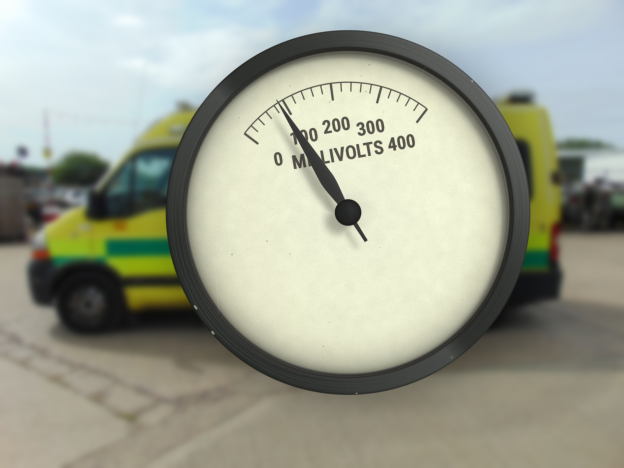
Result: 90 mV
